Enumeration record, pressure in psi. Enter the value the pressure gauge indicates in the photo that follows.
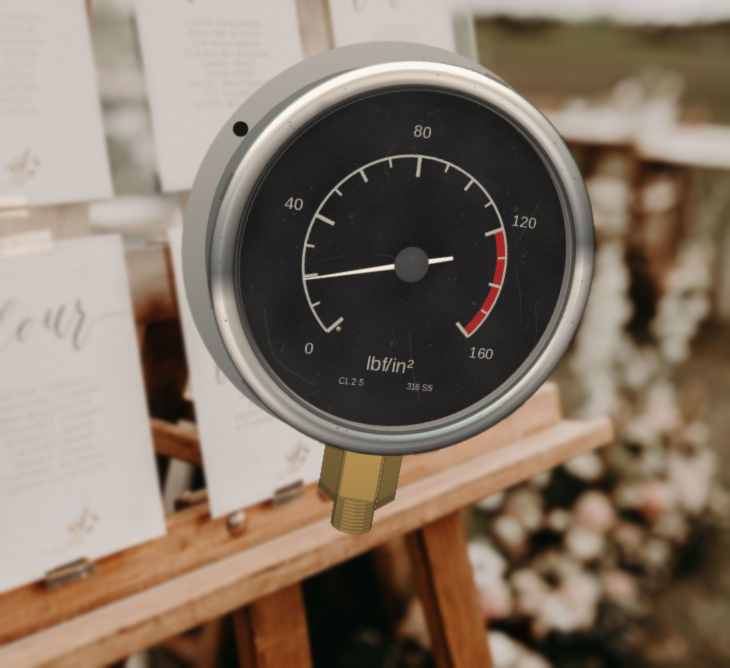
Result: 20 psi
